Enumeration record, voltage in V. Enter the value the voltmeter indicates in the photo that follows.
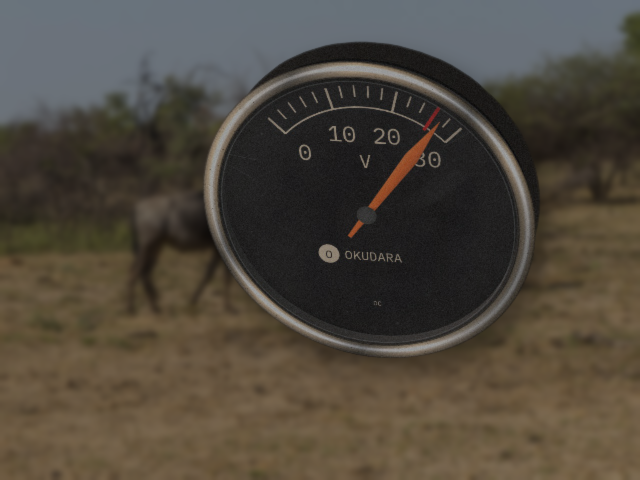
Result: 27 V
